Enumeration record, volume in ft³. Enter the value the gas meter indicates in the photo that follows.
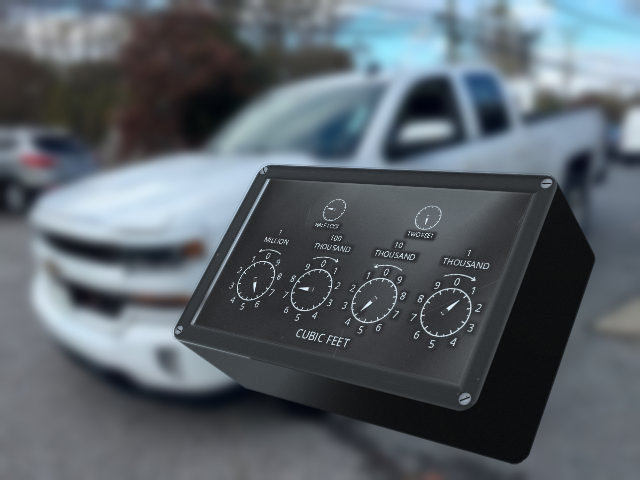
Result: 574100 ft³
